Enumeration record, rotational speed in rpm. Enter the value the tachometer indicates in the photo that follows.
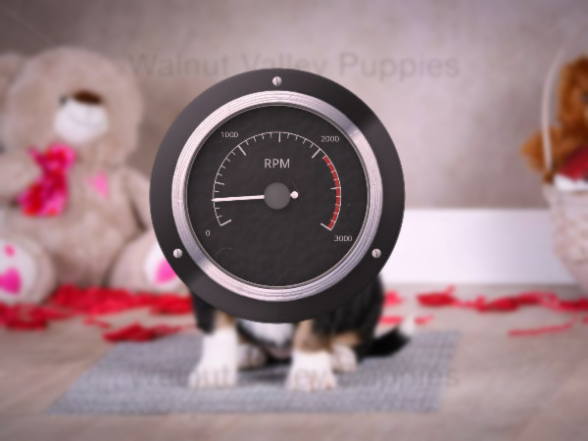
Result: 300 rpm
